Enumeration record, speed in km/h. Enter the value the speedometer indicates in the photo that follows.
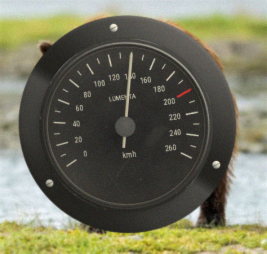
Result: 140 km/h
